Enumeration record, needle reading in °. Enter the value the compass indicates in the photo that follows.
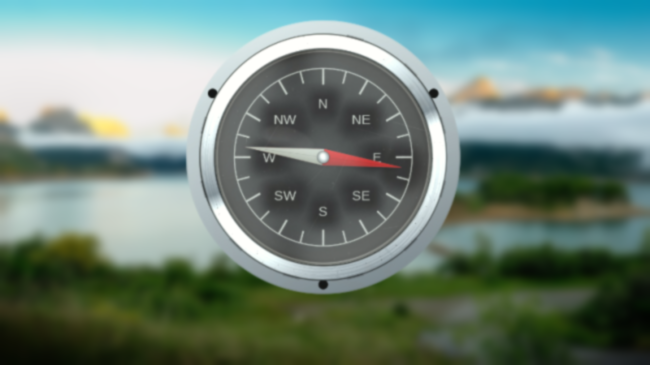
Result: 97.5 °
